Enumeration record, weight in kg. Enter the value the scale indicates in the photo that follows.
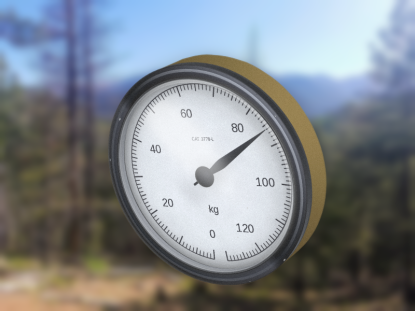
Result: 86 kg
